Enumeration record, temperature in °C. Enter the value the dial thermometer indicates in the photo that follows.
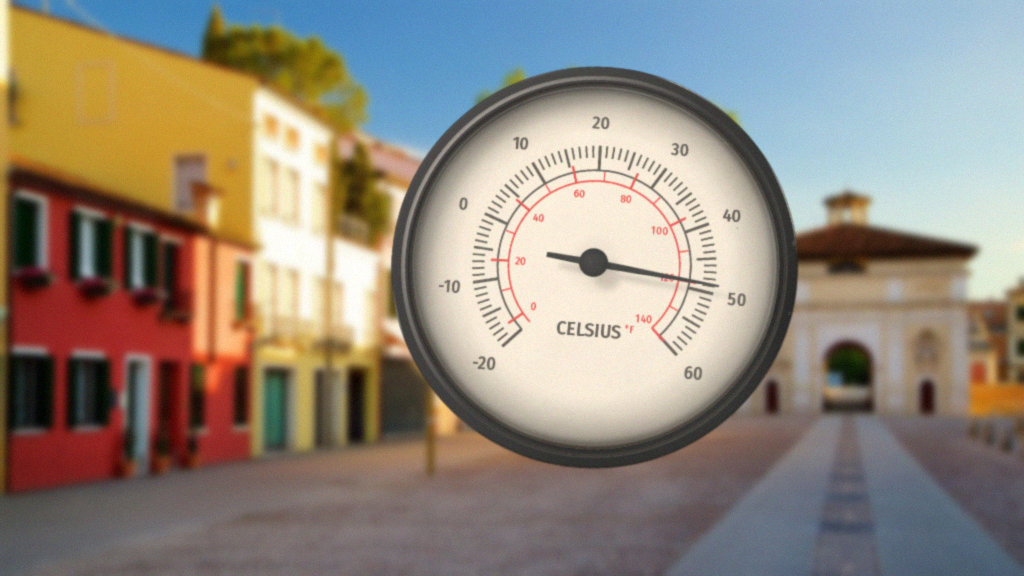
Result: 49 °C
